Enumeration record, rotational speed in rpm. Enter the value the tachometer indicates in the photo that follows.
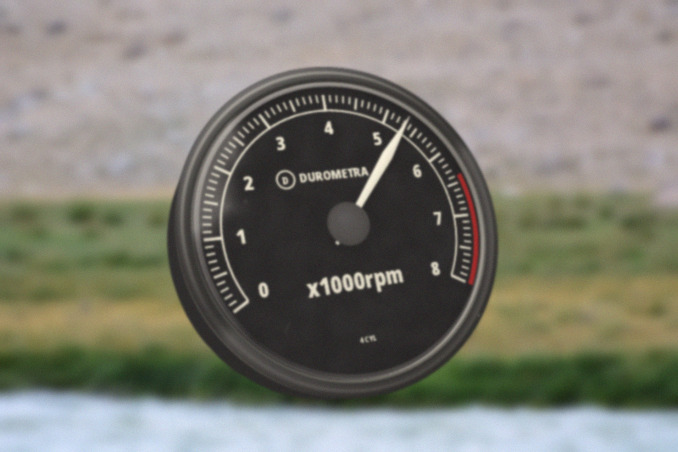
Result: 5300 rpm
